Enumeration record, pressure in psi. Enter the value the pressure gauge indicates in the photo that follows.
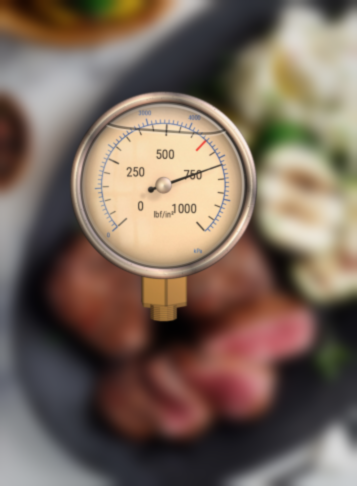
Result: 750 psi
